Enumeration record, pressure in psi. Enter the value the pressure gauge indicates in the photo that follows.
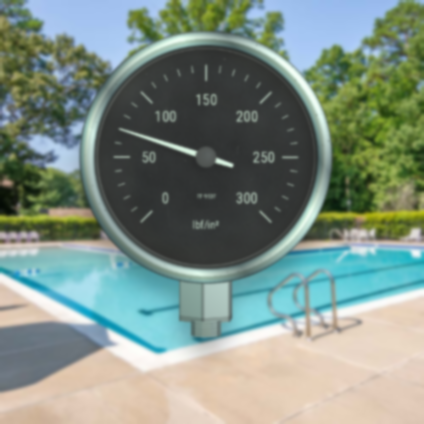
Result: 70 psi
